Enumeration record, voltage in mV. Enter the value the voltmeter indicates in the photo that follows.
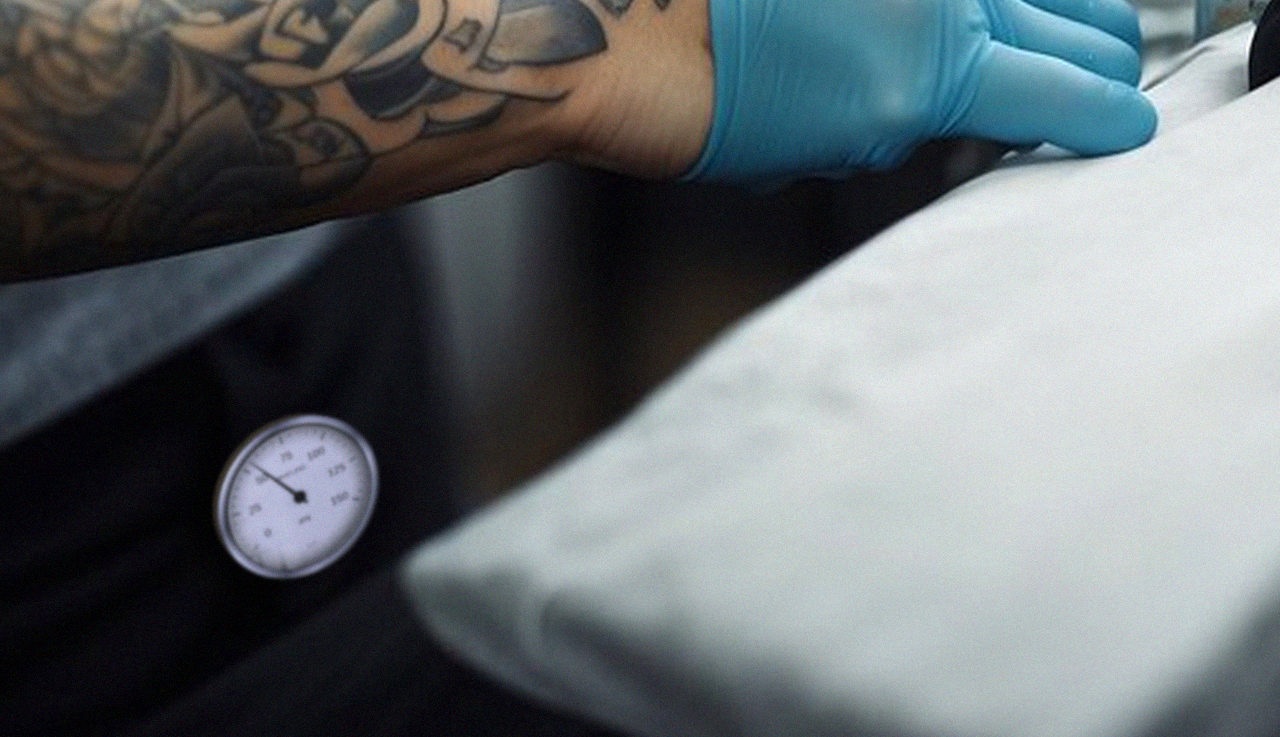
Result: 55 mV
